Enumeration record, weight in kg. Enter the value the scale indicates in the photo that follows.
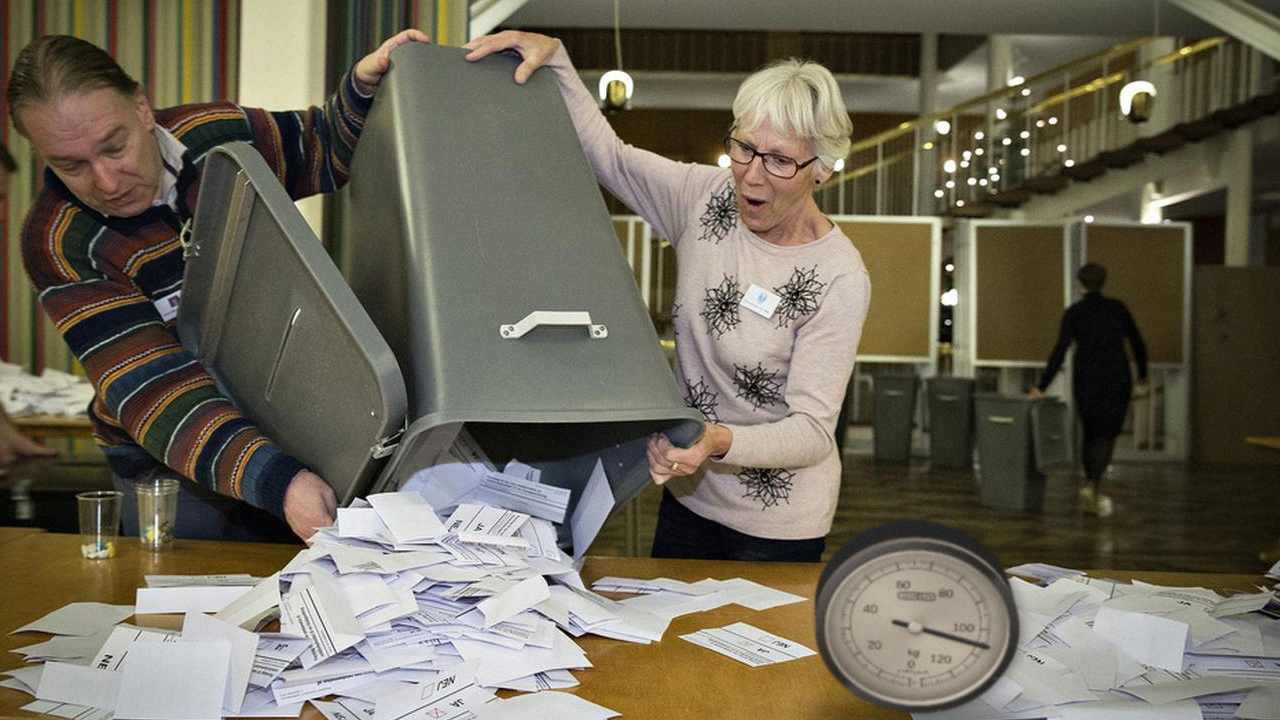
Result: 105 kg
